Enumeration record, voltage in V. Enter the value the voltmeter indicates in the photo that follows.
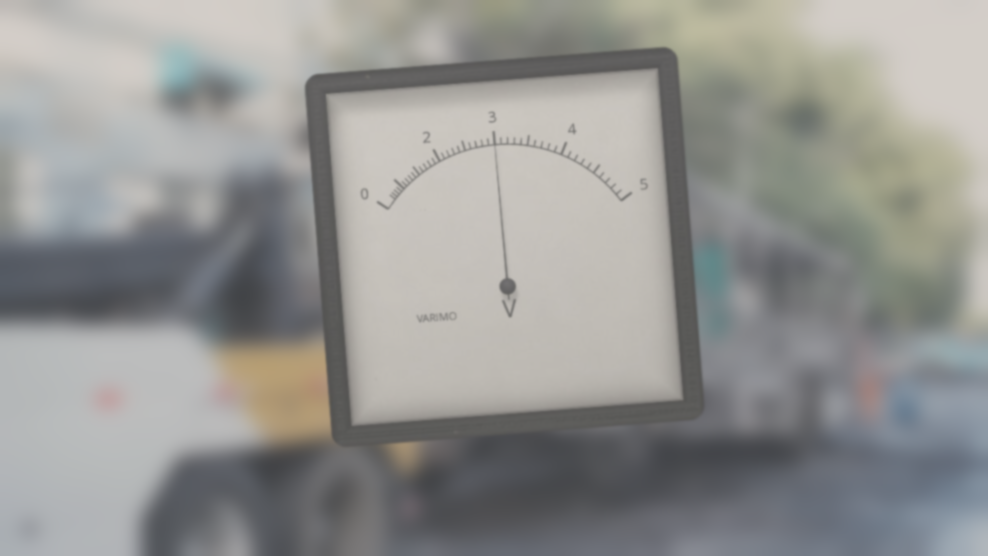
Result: 3 V
